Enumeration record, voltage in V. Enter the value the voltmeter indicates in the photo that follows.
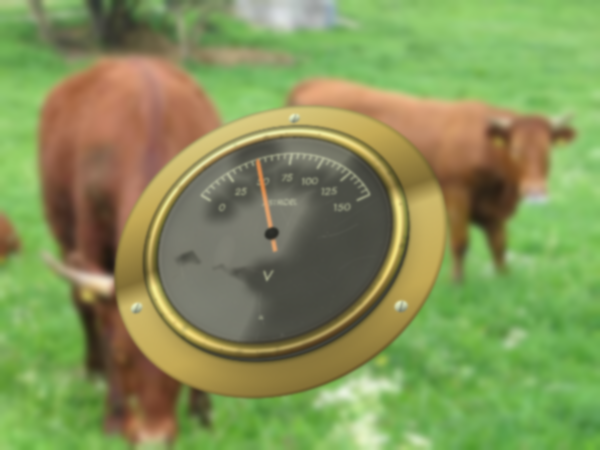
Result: 50 V
